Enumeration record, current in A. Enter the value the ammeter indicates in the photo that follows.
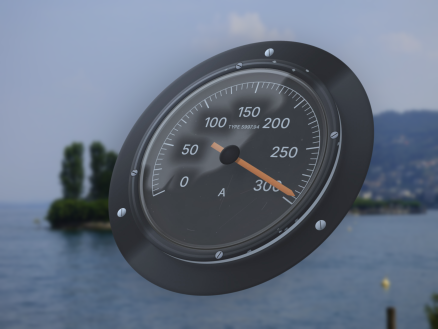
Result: 295 A
